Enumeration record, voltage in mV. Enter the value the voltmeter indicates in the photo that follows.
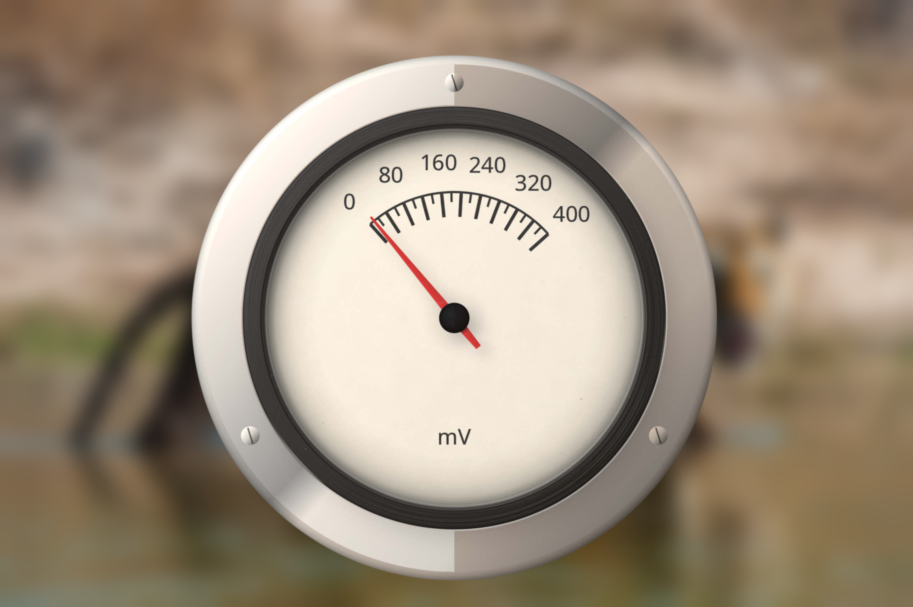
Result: 10 mV
